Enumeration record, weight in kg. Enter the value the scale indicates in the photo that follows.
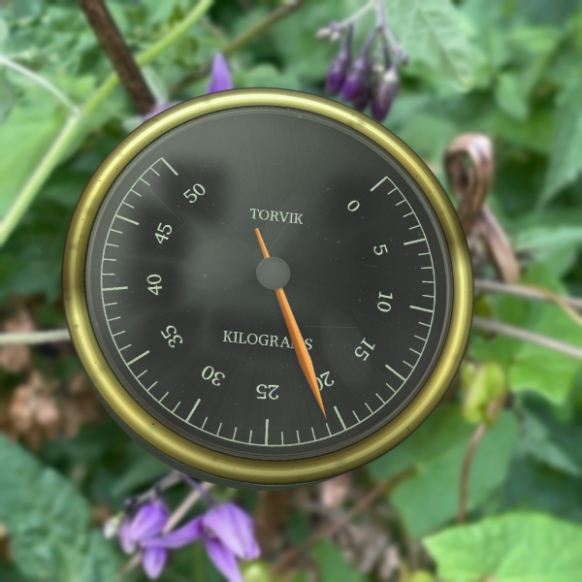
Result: 21 kg
